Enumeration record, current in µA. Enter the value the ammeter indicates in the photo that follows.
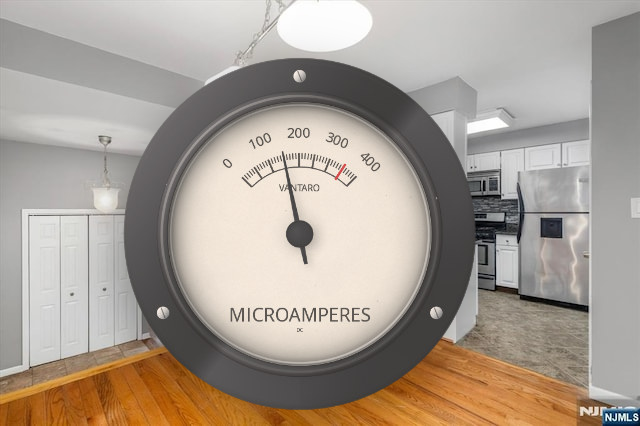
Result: 150 µA
